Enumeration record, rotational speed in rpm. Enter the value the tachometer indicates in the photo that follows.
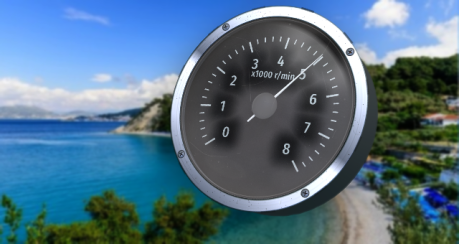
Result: 5000 rpm
